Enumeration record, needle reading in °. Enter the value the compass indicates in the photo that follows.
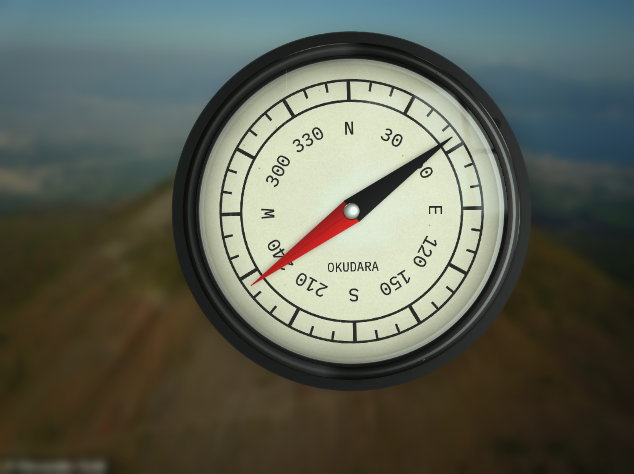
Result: 235 °
